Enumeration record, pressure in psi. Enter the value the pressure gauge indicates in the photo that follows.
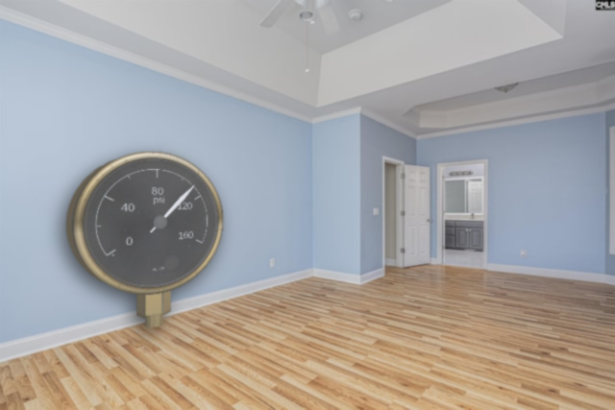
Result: 110 psi
